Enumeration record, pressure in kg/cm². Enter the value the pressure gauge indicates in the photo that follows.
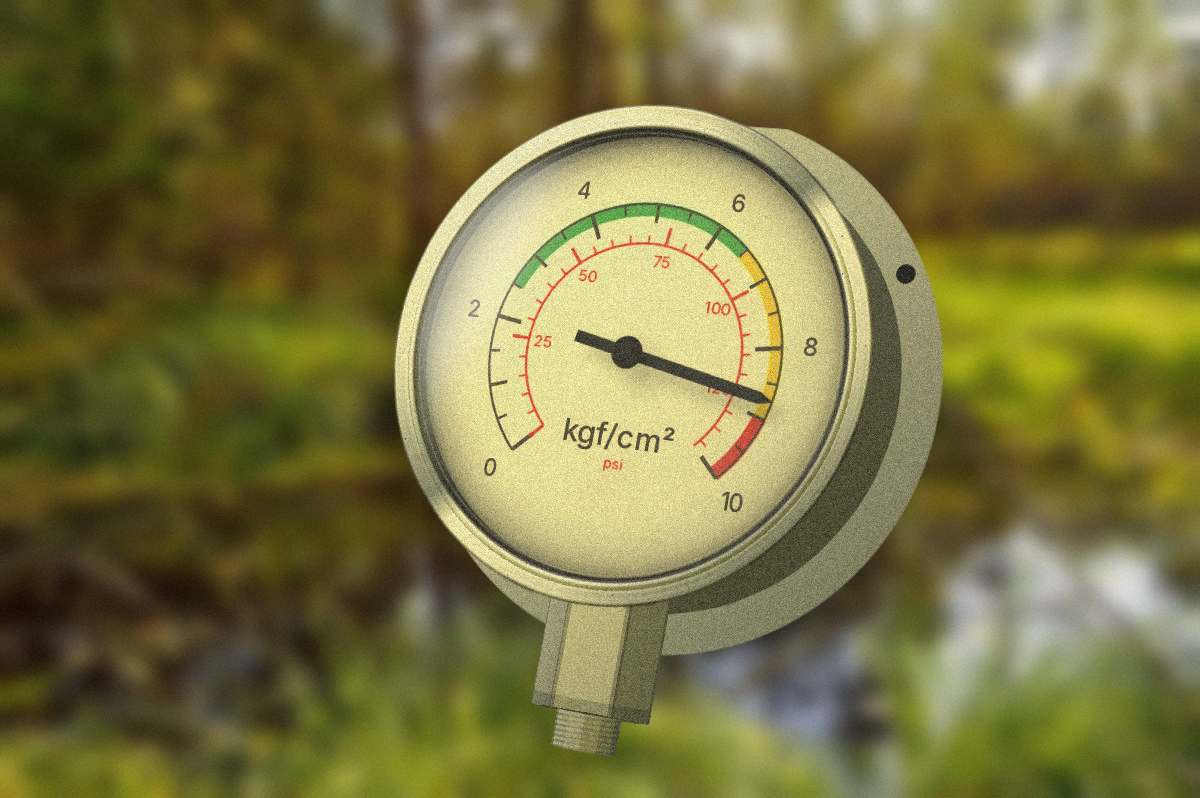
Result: 8.75 kg/cm²
